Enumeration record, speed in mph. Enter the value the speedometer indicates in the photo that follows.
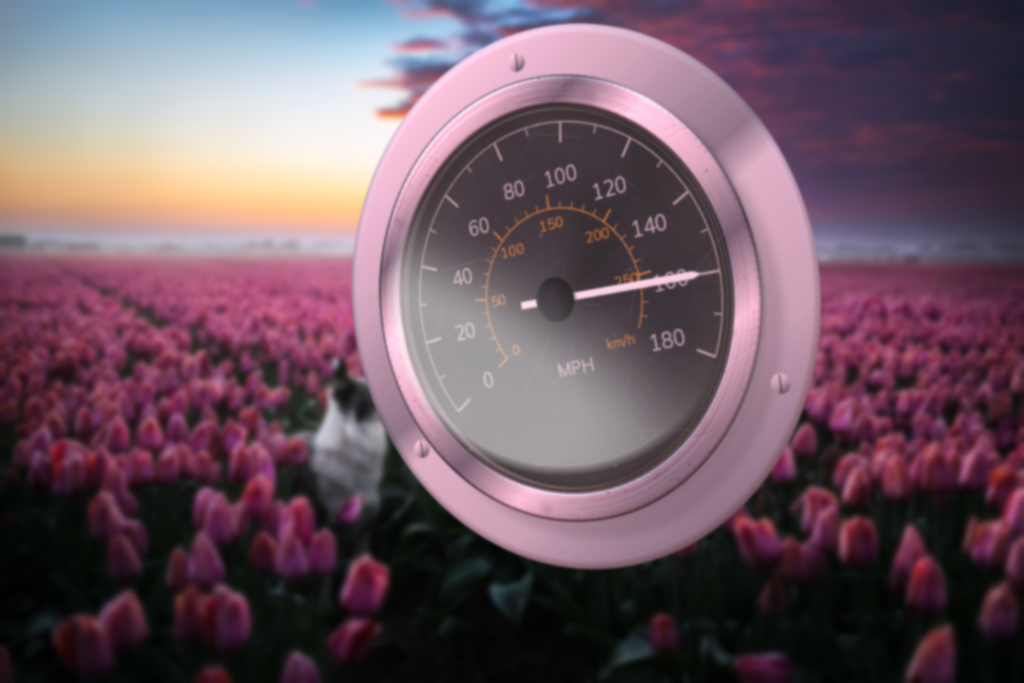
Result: 160 mph
